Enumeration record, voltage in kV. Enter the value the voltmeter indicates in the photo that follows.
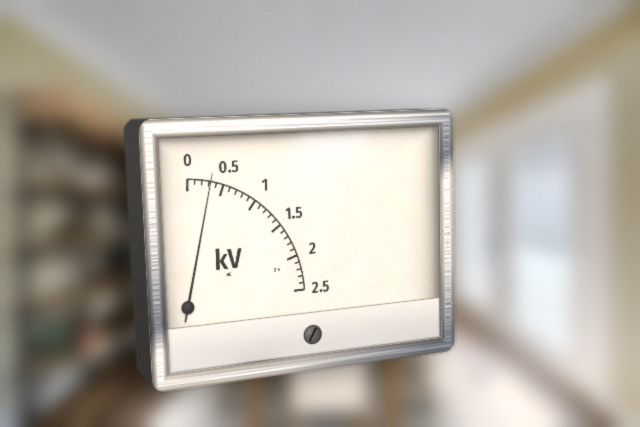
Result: 0.3 kV
